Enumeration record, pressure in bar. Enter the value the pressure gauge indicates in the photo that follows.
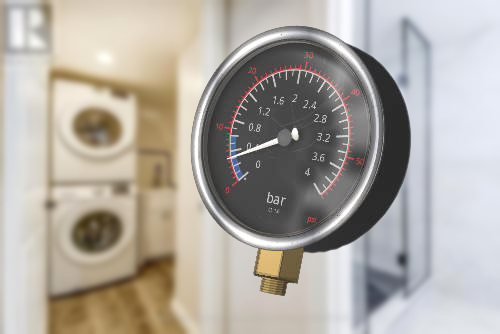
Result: 0.3 bar
